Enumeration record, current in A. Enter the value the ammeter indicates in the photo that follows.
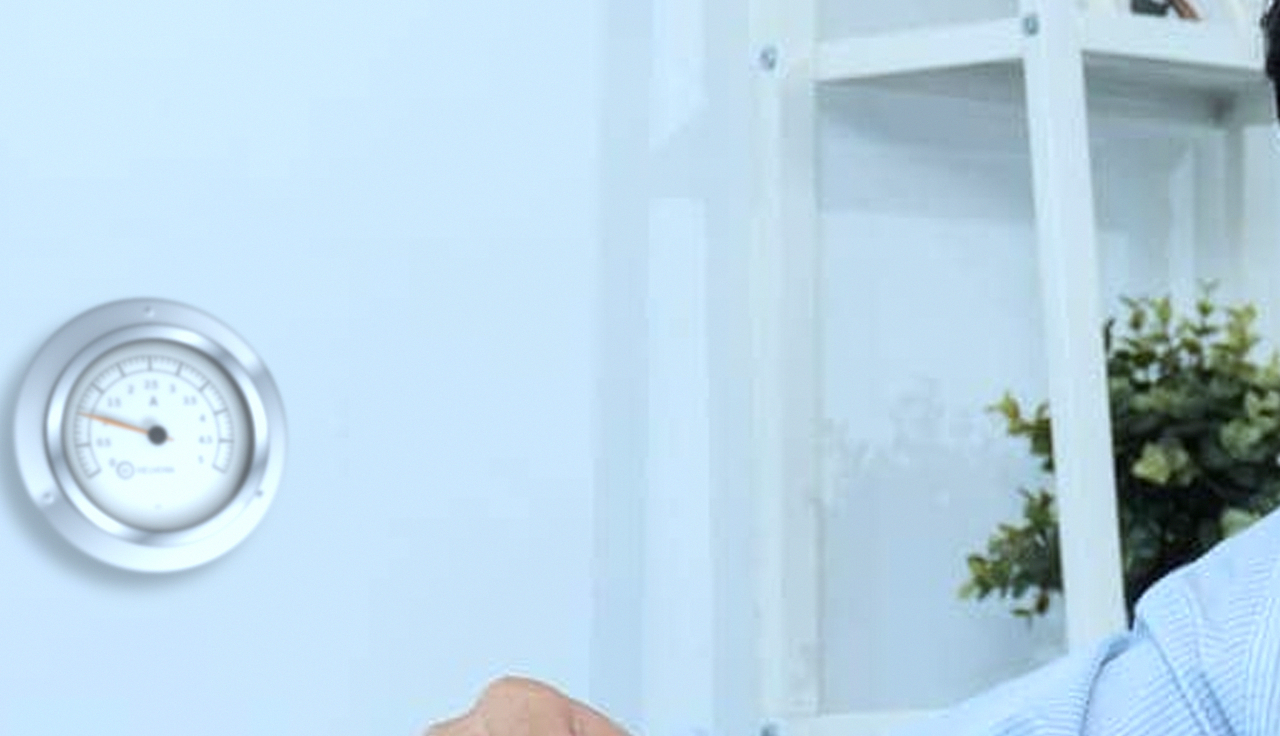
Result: 1 A
